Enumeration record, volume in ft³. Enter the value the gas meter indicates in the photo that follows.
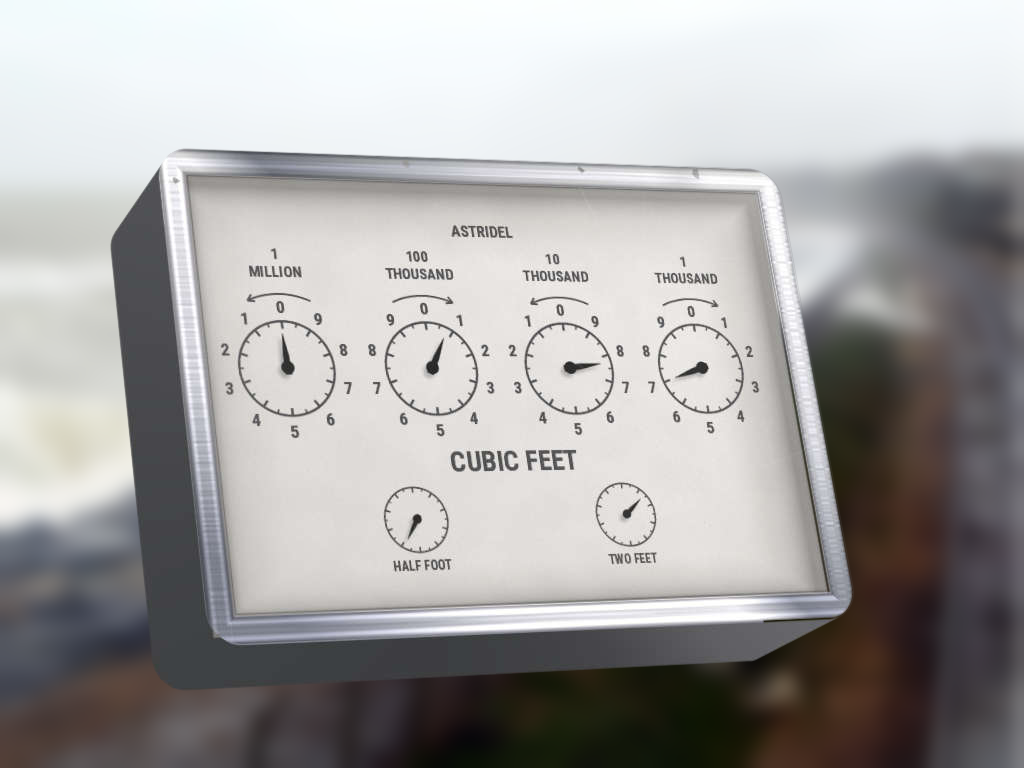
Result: 7700 ft³
